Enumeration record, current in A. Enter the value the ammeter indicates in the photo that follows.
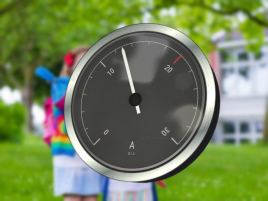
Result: 13 A
